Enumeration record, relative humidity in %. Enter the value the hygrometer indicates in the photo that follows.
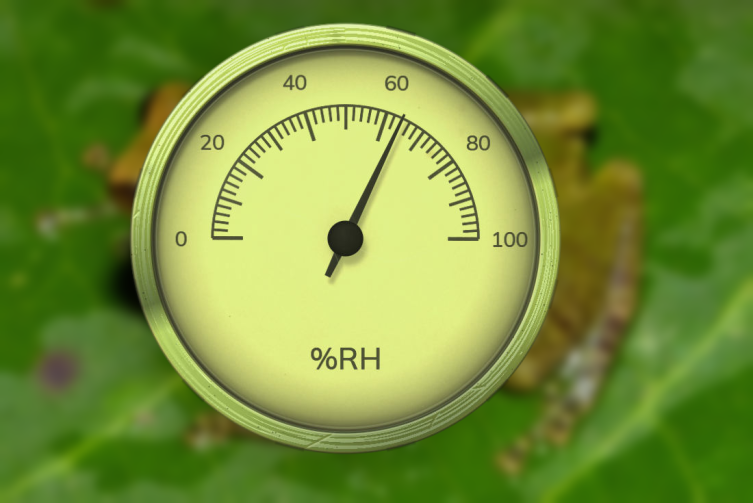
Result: 64 %
